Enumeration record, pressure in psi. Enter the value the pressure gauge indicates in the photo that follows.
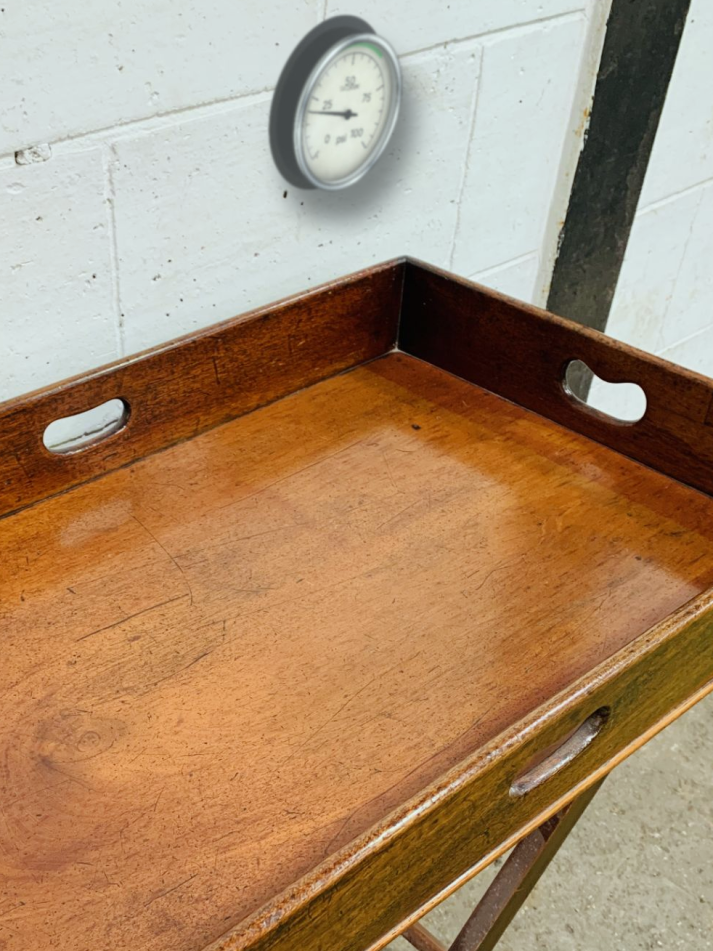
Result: 20 psi
